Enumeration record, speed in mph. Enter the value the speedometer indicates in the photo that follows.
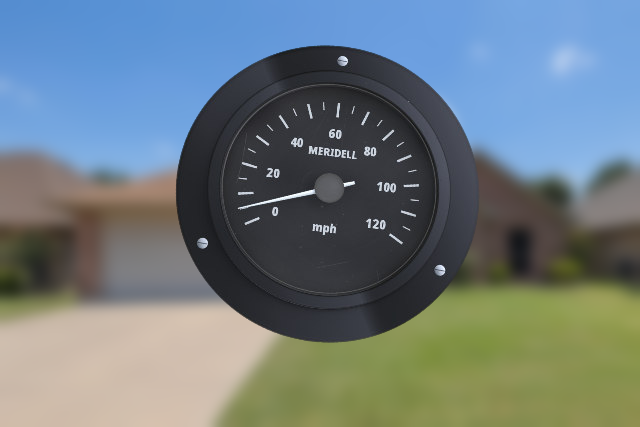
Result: 5 mph
